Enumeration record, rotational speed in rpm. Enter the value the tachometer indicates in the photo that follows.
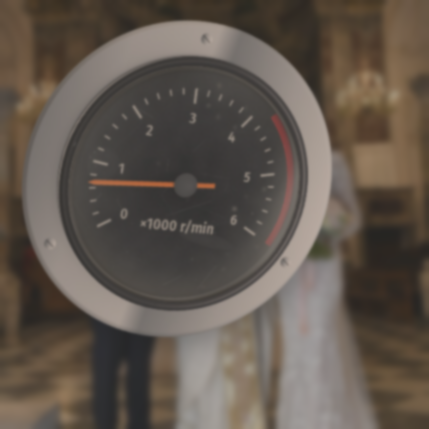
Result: 700 rpm
